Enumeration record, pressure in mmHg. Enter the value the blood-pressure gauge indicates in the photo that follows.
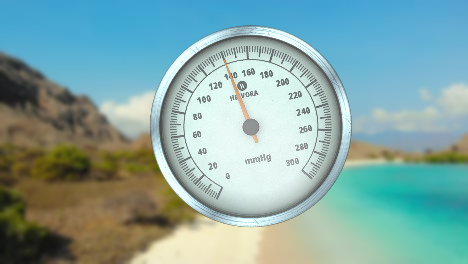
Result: 140 mmHg
